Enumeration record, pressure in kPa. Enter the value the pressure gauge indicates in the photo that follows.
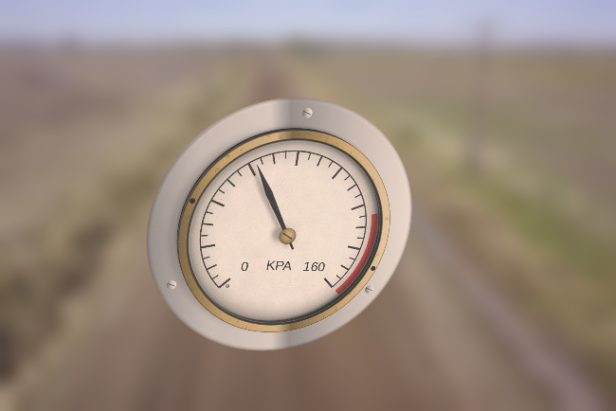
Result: 62.5 kPa
